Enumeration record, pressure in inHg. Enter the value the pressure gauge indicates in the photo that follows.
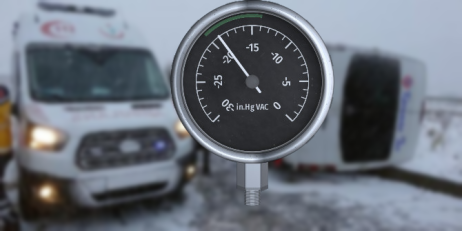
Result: -19 inHg
